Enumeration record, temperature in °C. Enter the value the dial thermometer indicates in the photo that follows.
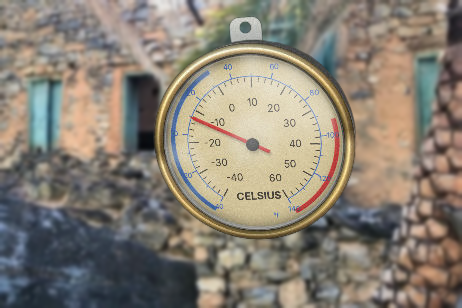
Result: -12 °C
